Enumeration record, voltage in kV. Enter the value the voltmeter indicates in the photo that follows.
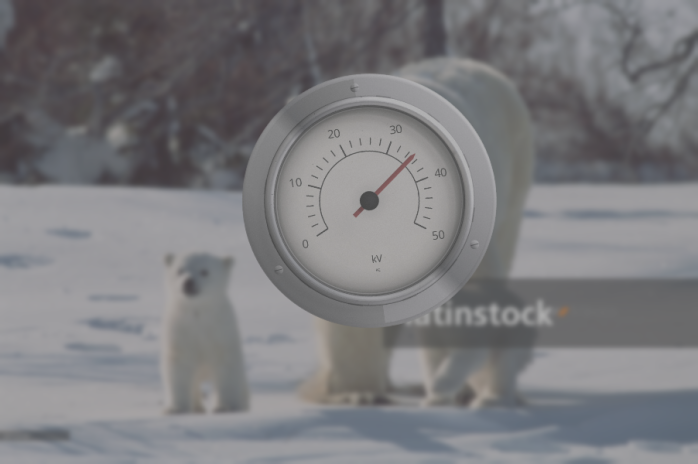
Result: 35 kV
